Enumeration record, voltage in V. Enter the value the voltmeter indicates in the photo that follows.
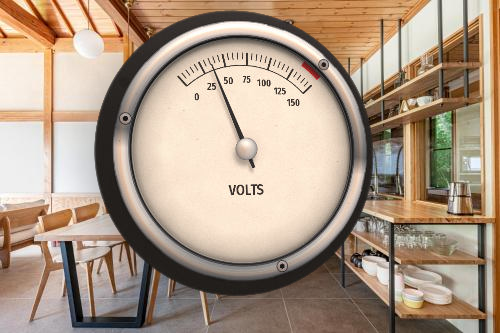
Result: 35 V
